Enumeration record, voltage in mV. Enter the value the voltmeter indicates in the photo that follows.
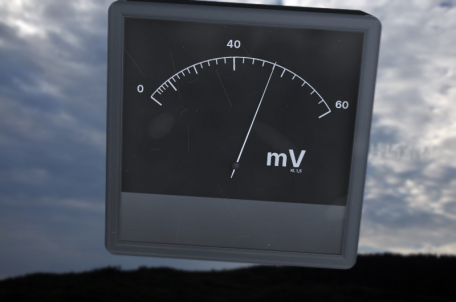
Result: 48 mV
